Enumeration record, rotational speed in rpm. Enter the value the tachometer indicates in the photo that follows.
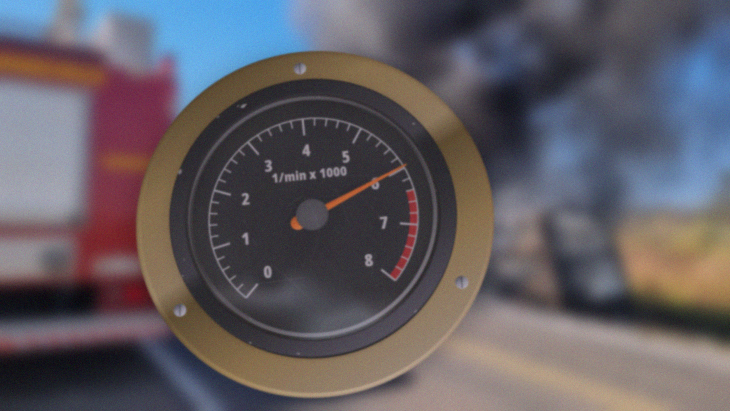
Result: 6000 rpm
